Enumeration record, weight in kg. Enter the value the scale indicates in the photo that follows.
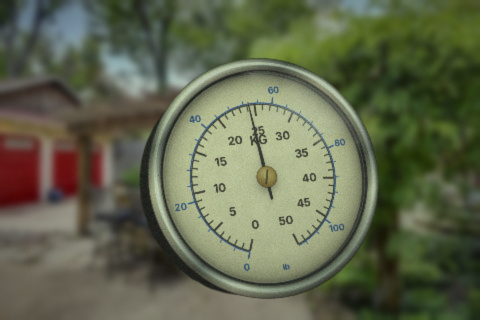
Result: 24 kg
